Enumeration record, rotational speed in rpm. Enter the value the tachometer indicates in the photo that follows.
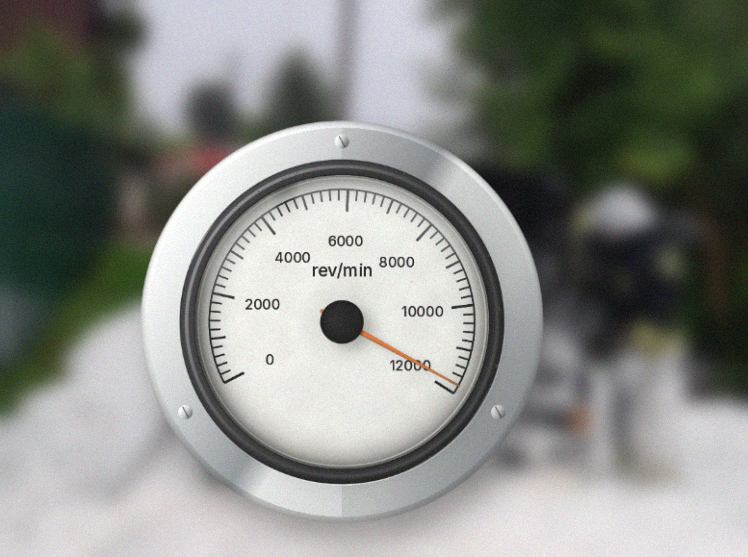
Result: 11800 rpm
